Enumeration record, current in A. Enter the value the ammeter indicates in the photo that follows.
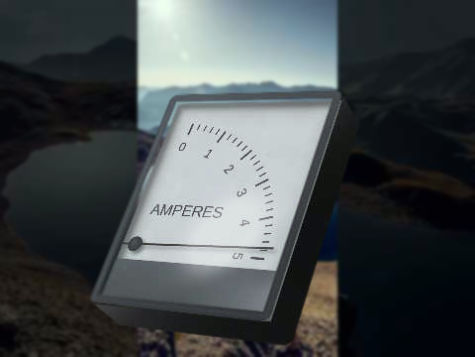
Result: 4.8 A
